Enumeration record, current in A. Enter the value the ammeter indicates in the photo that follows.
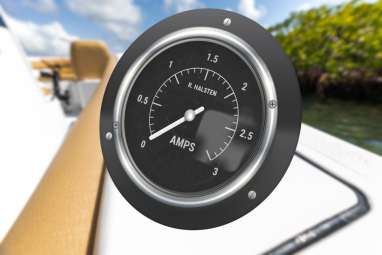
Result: 0 A
